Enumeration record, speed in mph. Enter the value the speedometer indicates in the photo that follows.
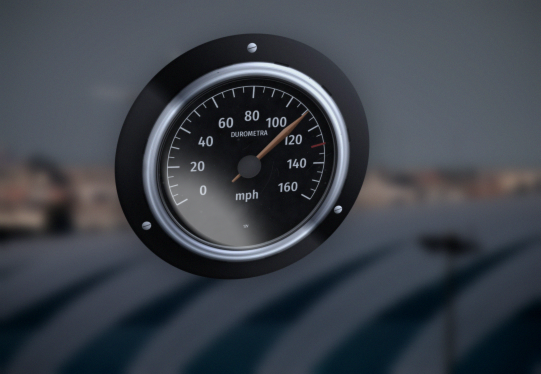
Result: 110 mph
